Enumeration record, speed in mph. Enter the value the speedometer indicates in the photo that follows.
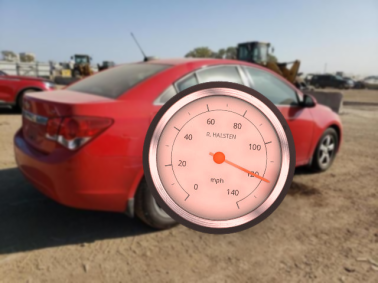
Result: 120 mph
